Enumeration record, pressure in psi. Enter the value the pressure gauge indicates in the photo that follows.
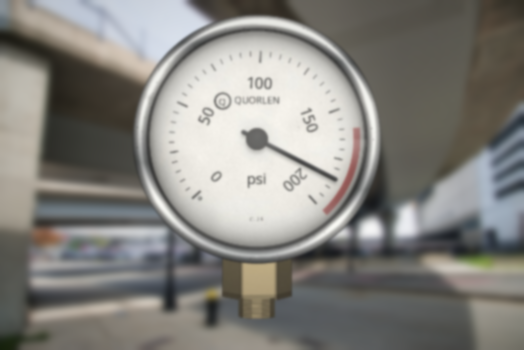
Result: 185 psi
